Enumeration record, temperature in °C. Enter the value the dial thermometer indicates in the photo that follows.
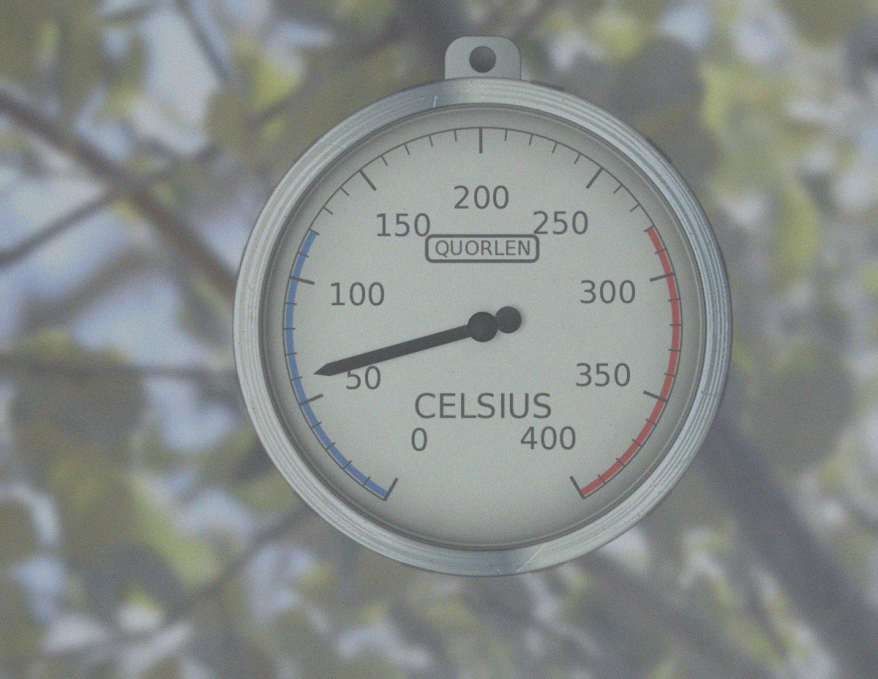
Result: 60 °C
